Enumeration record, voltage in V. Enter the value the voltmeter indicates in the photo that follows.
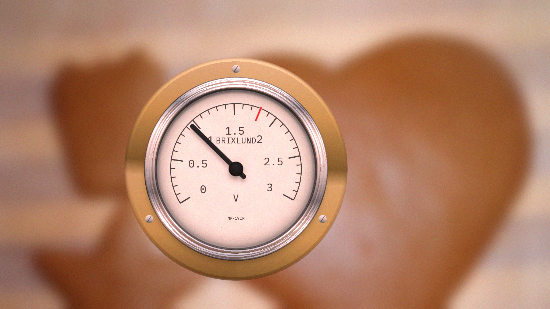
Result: 0.95 V
